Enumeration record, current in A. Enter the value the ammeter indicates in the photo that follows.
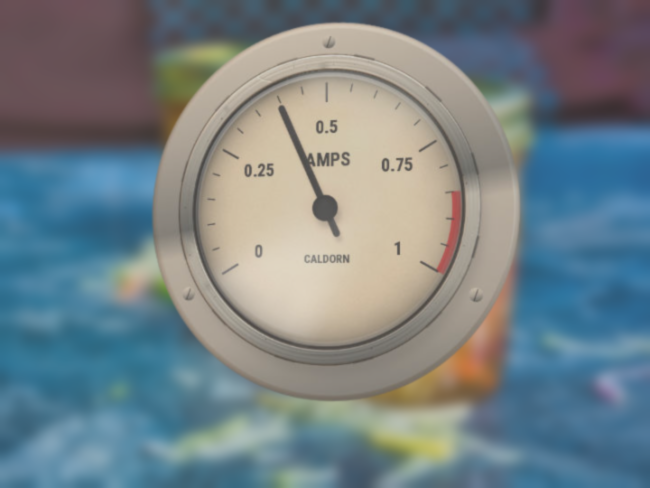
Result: 0.4 A
